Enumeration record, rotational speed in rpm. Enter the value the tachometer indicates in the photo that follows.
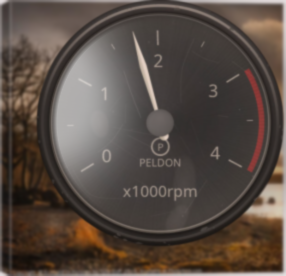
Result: 1750 rpm
